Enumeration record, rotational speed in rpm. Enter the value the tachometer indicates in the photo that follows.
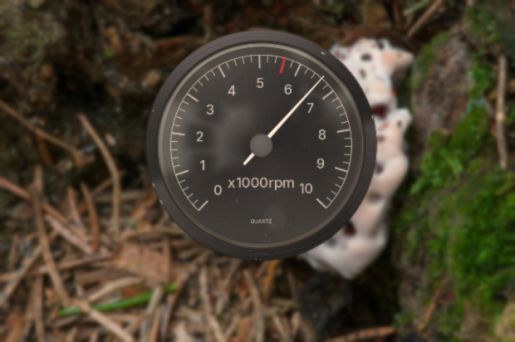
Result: 6600 rpm
